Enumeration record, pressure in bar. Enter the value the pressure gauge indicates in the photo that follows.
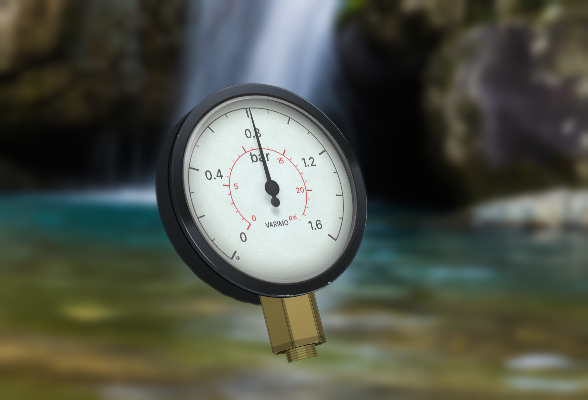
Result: 0.8 bar
